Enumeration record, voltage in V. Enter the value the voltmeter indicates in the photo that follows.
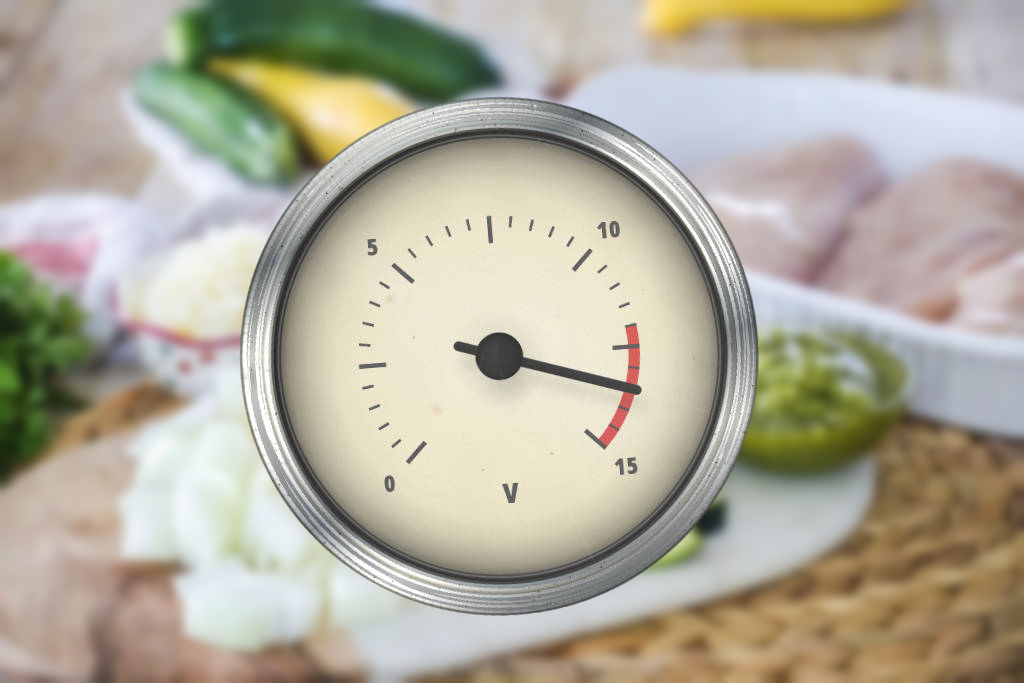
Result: 13.5 V
